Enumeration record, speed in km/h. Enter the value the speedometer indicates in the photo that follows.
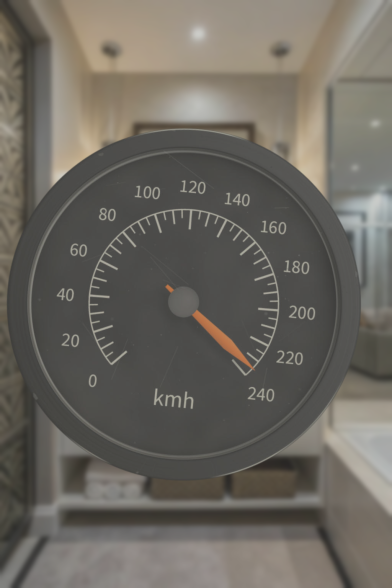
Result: 235 km/h
